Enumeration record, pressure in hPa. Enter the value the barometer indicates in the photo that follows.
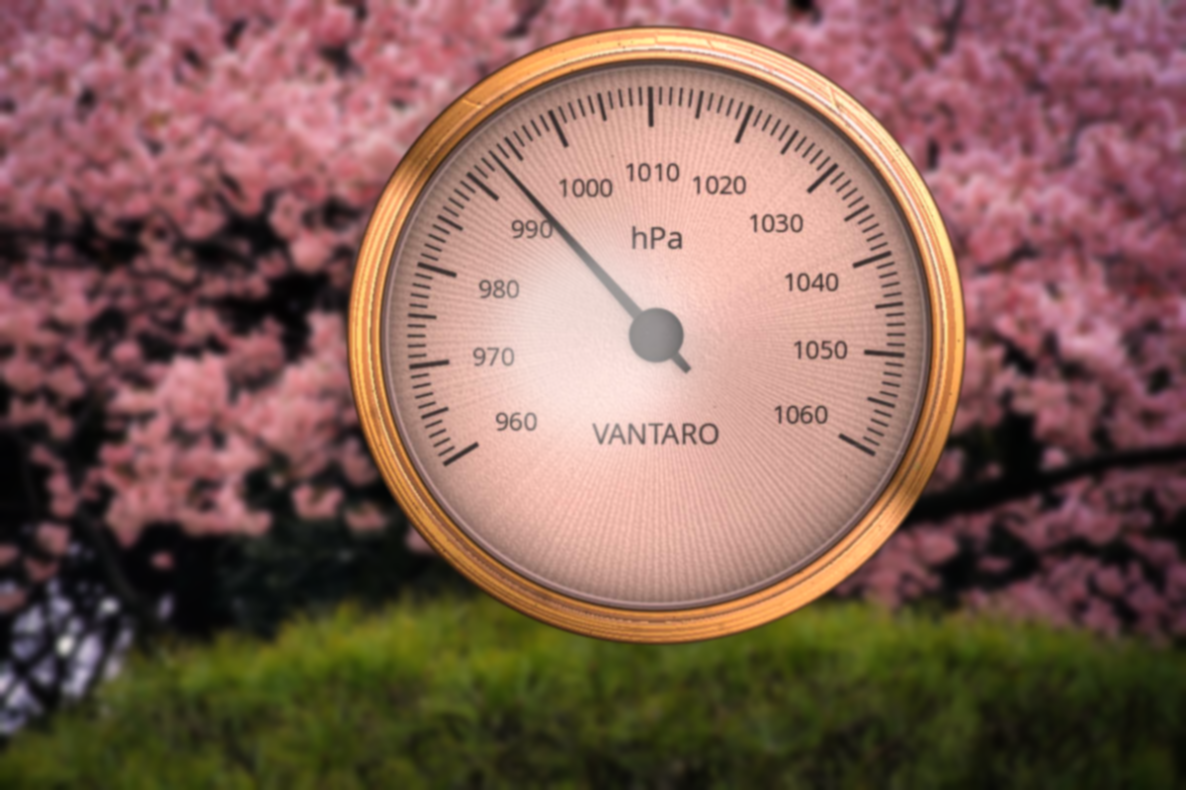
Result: 993 hPa
